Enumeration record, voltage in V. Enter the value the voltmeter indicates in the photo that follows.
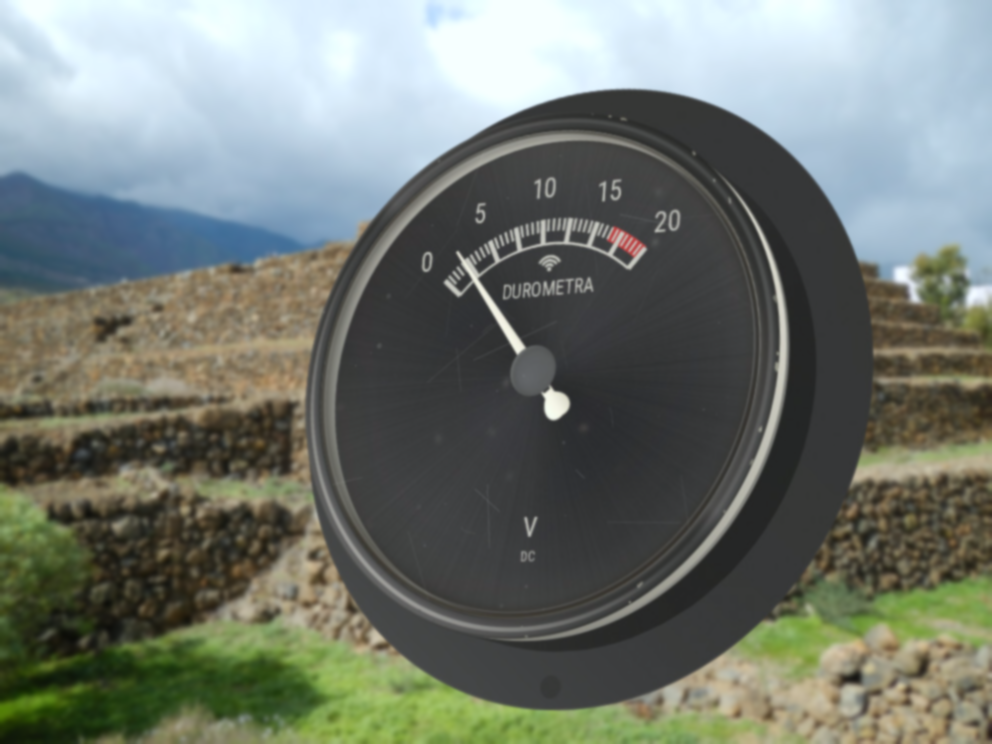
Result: 2.5 V
